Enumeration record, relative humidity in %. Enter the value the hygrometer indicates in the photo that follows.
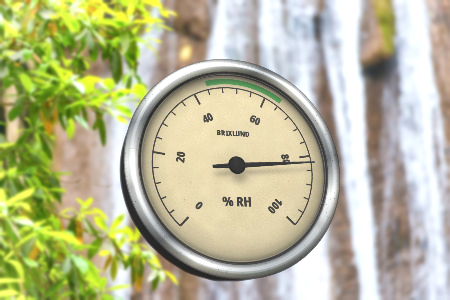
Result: 82 %
